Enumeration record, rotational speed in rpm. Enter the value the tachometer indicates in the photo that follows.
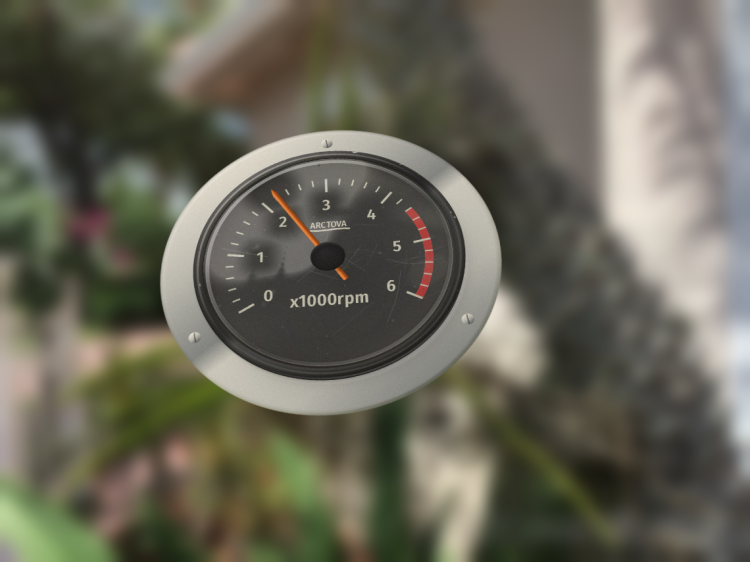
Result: 2200 rpm
